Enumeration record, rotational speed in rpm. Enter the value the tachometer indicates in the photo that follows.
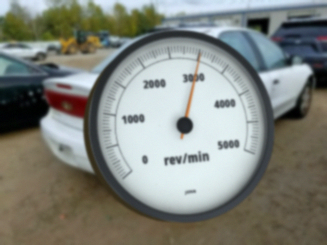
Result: 3000 rpm
